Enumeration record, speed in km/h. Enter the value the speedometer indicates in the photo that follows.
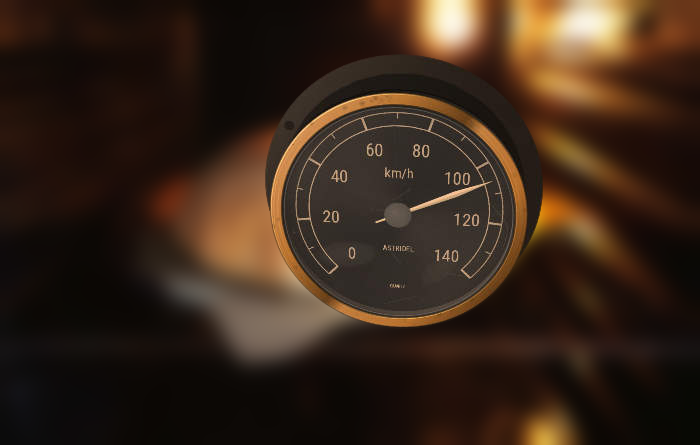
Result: 105 km/h
